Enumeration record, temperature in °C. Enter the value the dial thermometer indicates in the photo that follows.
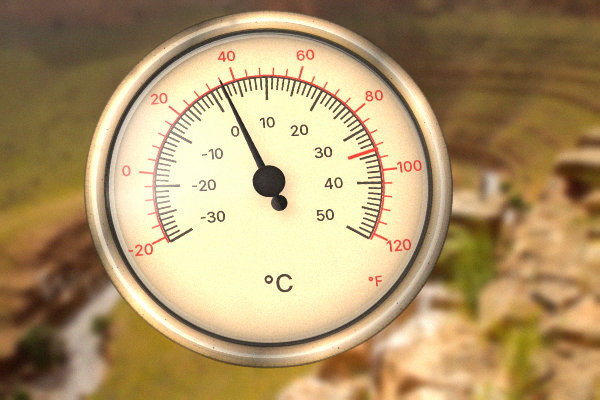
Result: 2 °C
